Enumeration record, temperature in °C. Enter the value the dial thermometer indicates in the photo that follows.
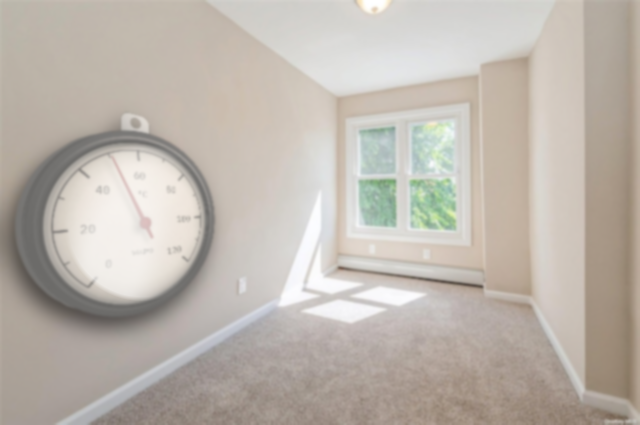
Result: 50 °C
